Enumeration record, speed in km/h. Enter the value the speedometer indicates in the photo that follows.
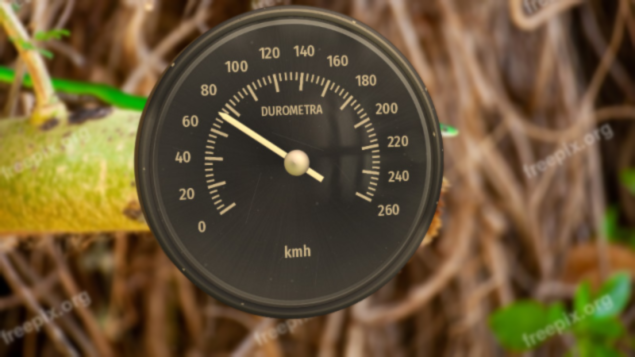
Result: 72 km/h
